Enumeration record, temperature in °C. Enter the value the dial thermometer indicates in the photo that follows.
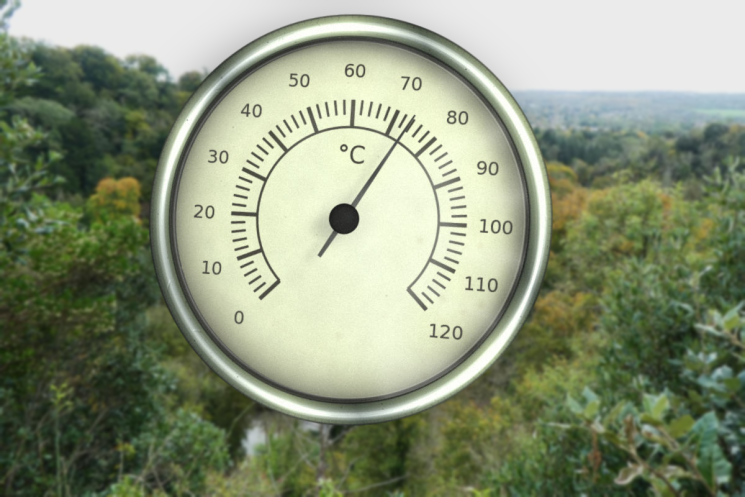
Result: 74 °C
